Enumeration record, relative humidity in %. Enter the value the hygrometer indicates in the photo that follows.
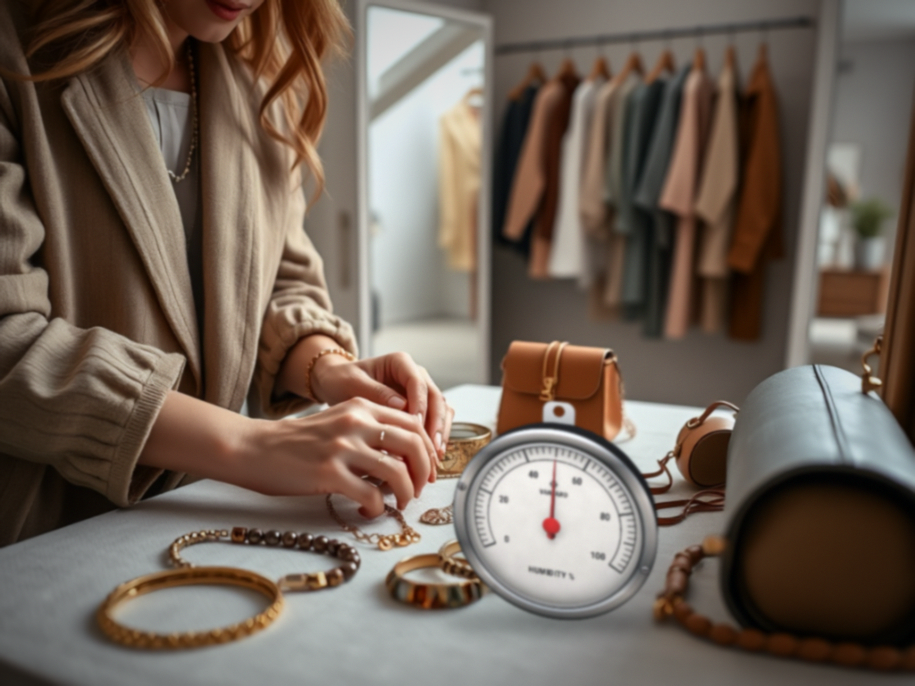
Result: 50 %
